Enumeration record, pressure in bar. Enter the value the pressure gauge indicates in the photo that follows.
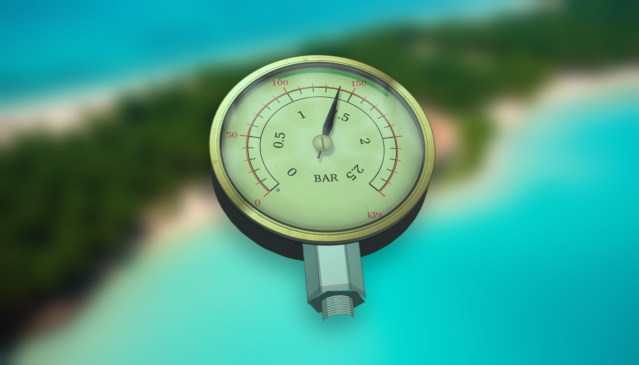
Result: 1.4 bar
